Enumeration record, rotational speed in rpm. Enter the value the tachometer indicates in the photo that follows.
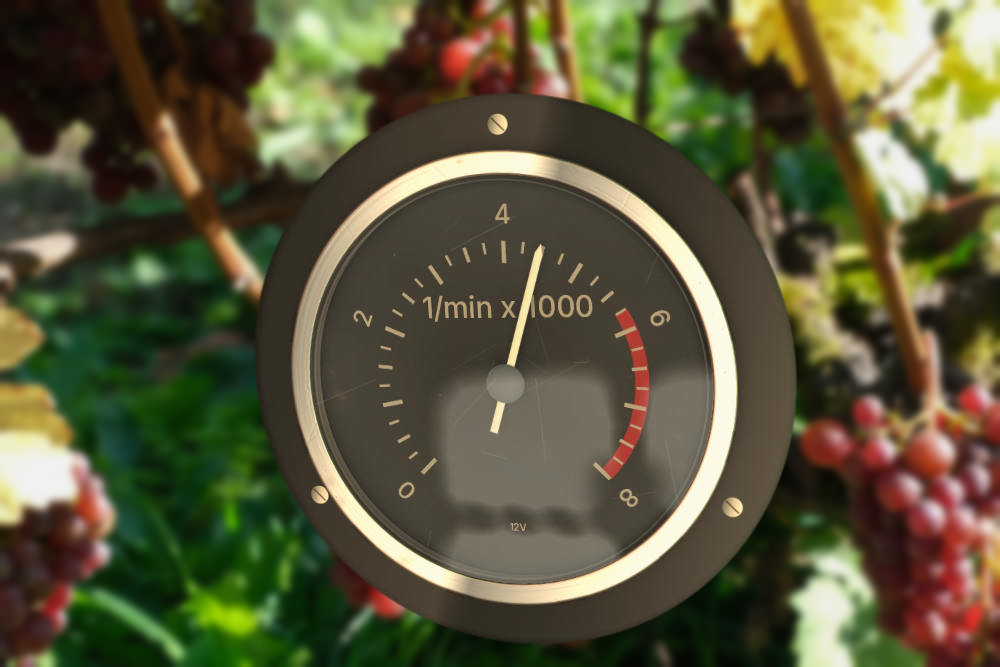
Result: 4500 rpm
